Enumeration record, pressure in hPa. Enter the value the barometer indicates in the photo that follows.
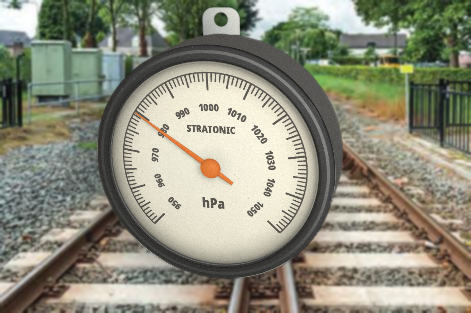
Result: 980 hPa
